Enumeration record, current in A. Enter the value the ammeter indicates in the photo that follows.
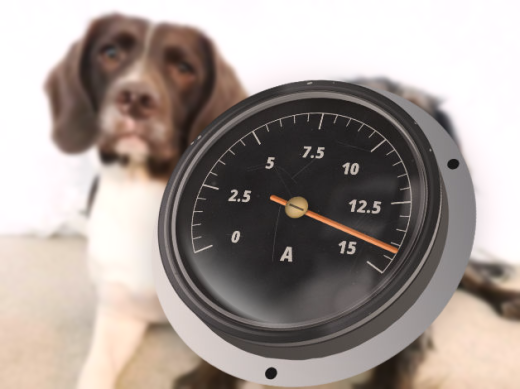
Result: 14.25 A
